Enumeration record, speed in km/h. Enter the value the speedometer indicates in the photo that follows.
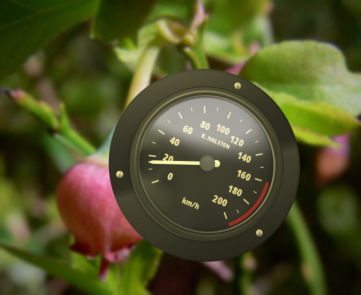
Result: 15 km/h
